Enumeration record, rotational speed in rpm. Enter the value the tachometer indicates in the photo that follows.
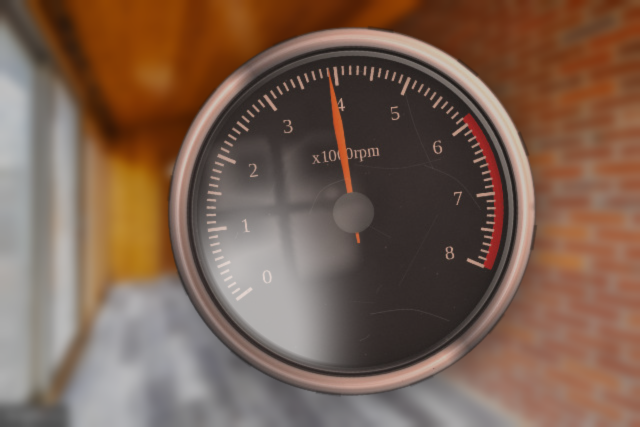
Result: 3900 rpm
